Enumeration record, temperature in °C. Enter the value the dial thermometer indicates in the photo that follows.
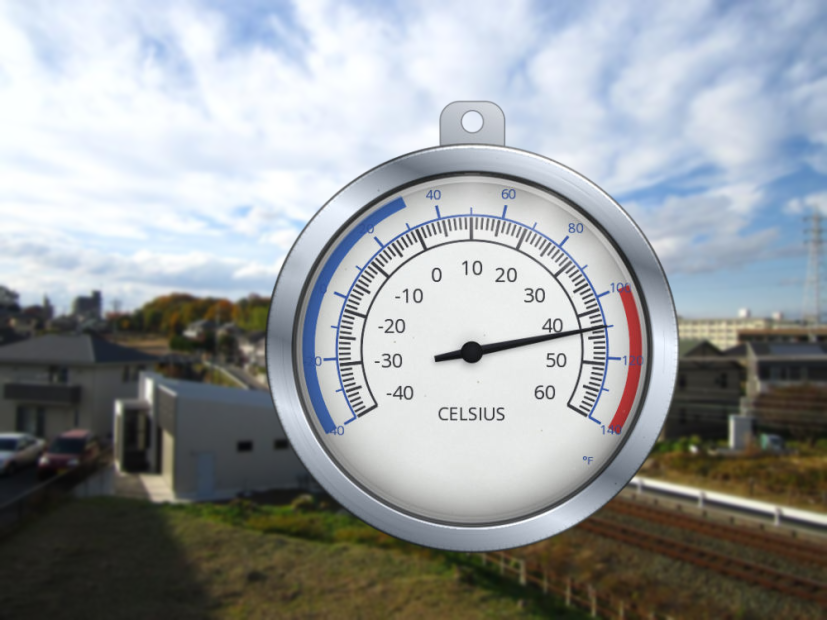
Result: 43 °C
